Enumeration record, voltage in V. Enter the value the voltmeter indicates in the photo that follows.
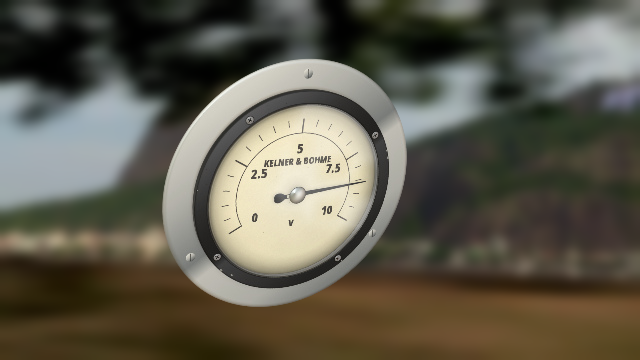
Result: 8.5 V
